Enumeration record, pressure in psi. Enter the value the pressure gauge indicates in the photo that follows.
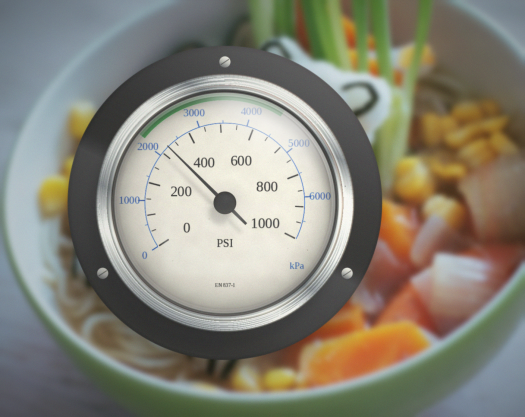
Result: 325 psi
